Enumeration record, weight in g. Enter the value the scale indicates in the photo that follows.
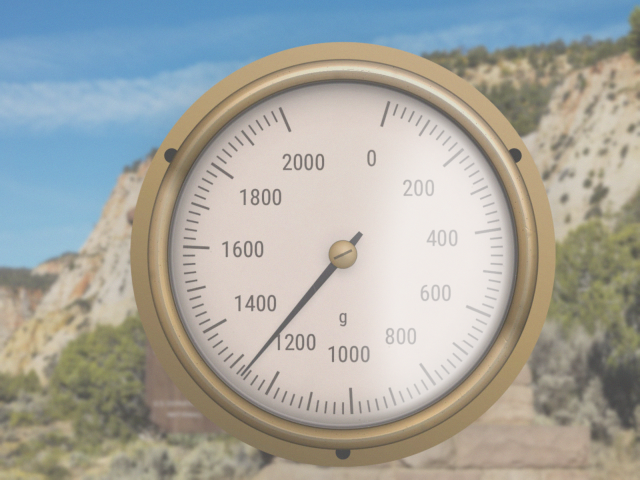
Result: 1270 g
